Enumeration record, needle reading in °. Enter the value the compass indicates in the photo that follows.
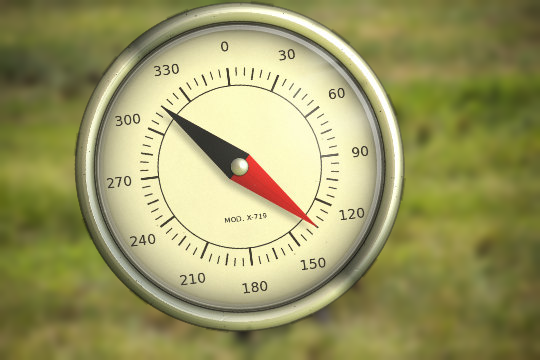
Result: 135 °
